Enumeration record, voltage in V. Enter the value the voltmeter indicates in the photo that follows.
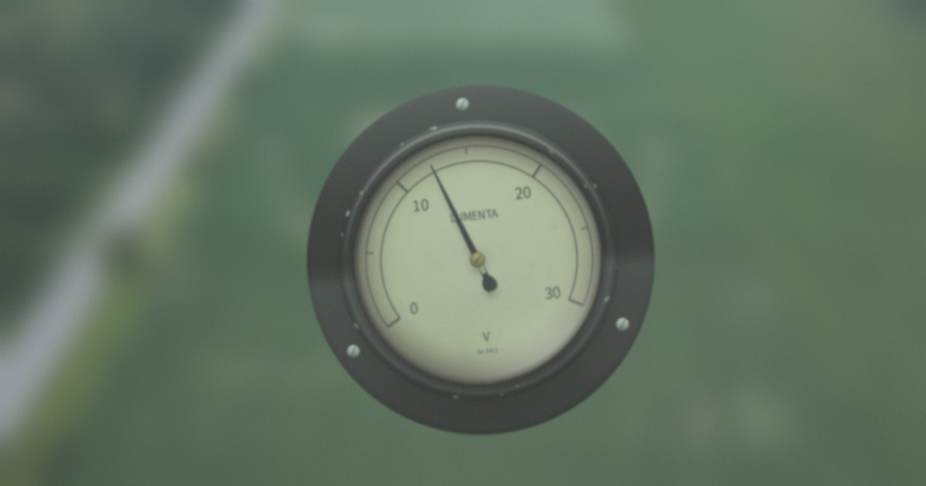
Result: 12.5 V
